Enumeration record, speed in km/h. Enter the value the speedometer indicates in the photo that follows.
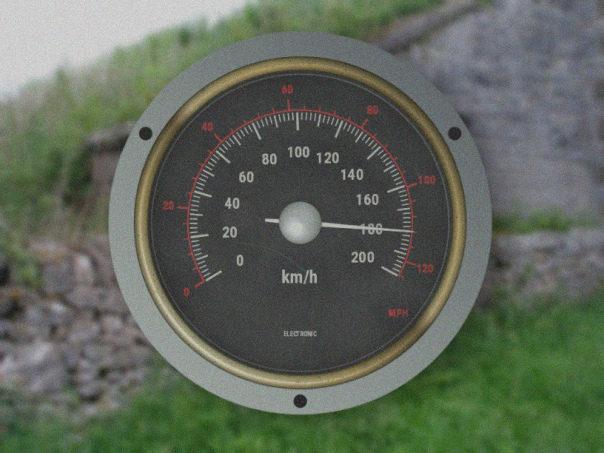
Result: 180 km/h
